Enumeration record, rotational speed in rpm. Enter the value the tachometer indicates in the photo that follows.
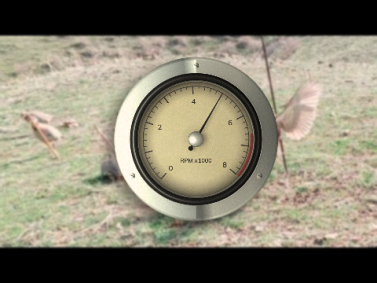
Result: 5000 rpm
